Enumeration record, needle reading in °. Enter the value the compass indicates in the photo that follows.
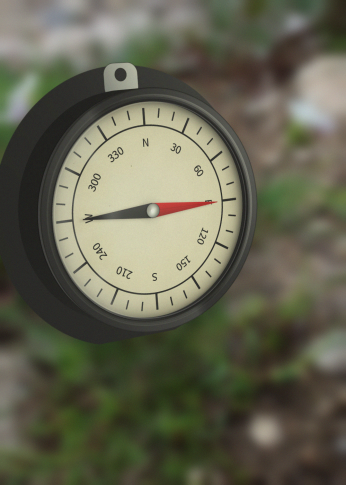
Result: 90 °
